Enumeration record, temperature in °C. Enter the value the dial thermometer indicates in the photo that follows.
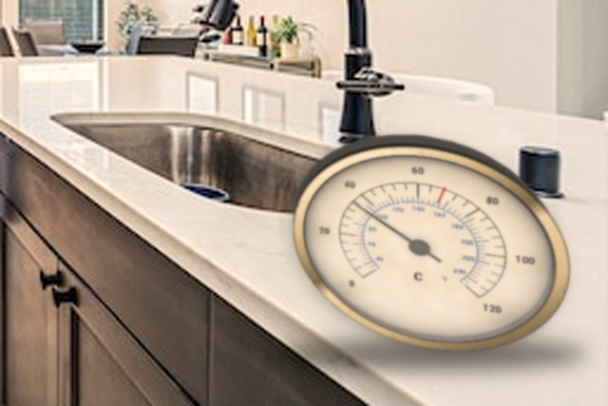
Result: 36 °C
